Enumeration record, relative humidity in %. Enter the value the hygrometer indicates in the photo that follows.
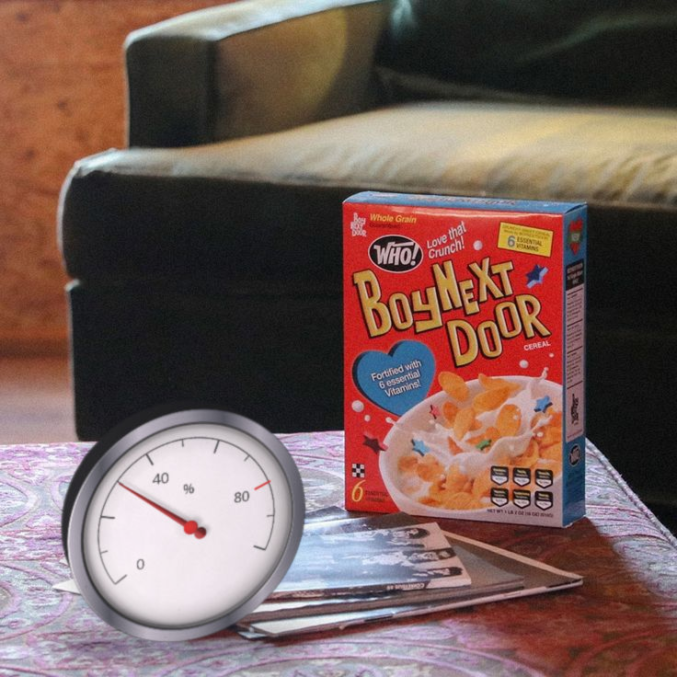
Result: 30 %
